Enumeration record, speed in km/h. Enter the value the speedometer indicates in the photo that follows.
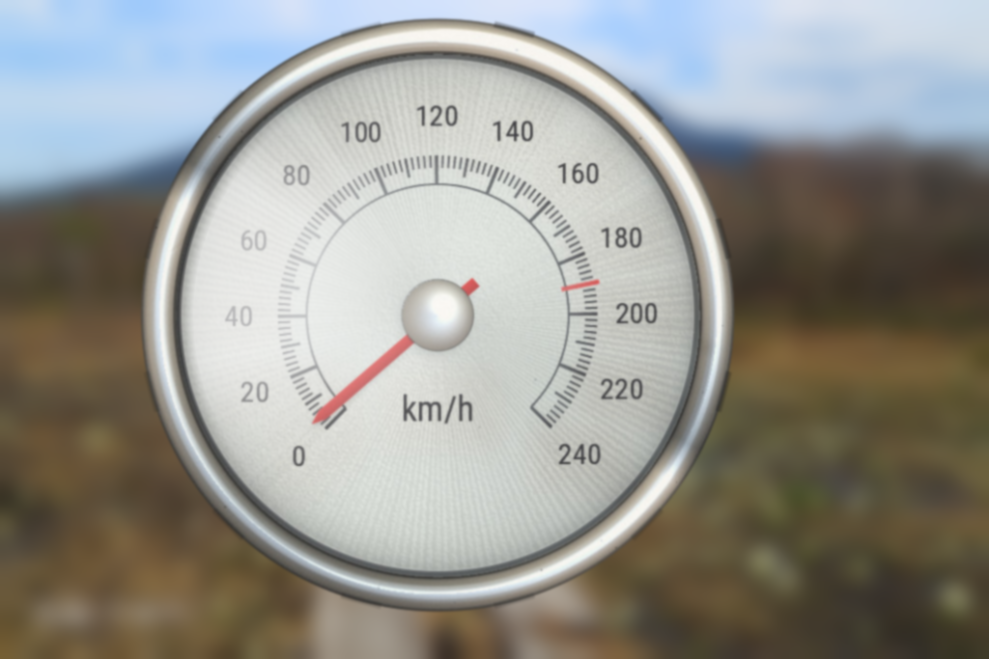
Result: 4 km/h
